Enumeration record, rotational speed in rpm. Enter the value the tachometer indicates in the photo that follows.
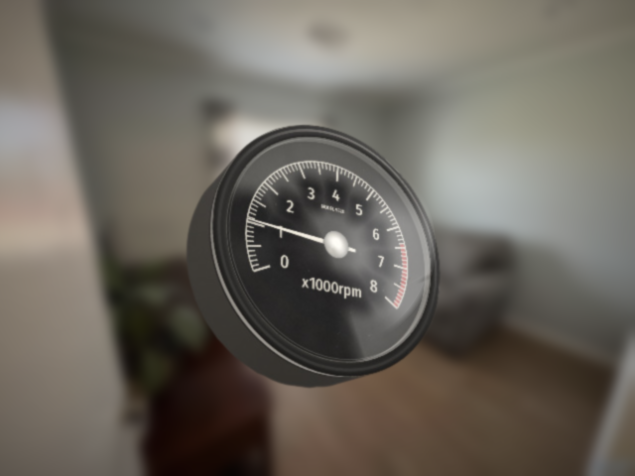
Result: 1000 rpm
